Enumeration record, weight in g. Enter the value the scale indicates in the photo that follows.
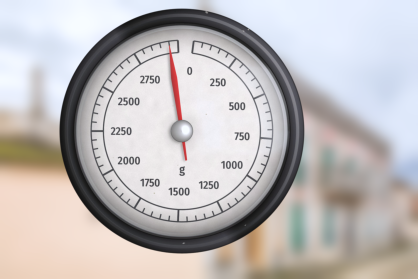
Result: 2950 g
